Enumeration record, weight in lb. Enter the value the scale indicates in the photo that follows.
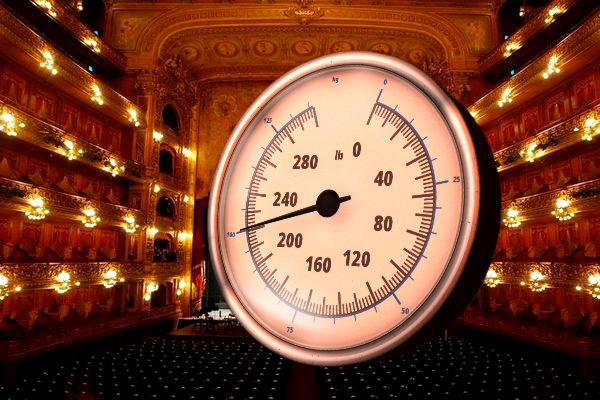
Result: 220 lb
